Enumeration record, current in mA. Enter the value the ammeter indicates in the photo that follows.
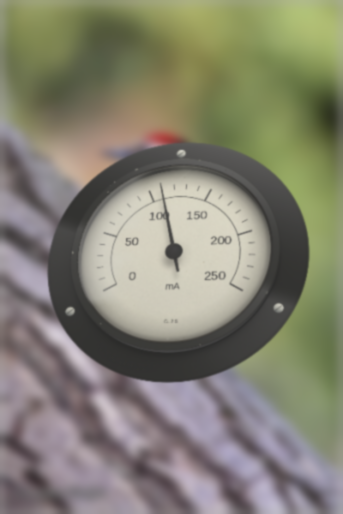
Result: 110 mA
